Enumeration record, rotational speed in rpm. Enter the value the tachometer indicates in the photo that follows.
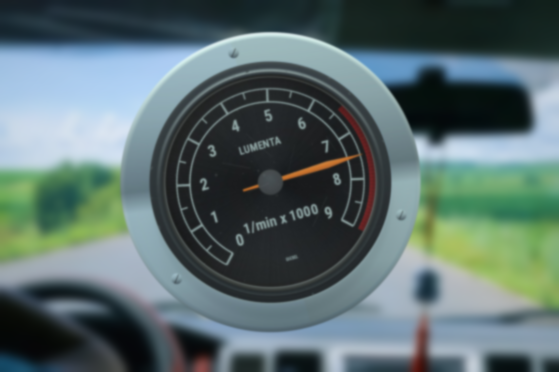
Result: 7500 rpm
